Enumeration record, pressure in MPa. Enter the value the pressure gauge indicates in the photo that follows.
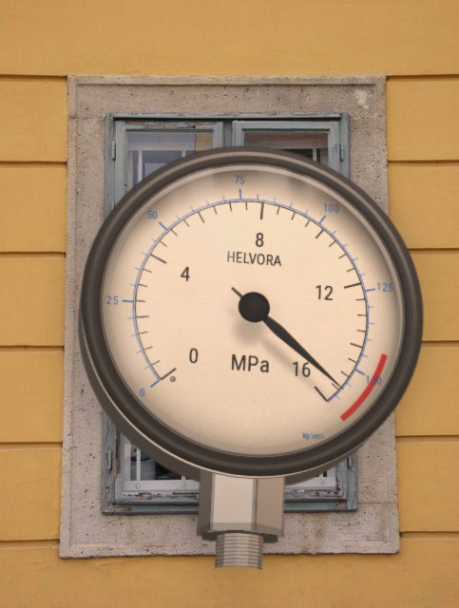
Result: 15.5 MPa
